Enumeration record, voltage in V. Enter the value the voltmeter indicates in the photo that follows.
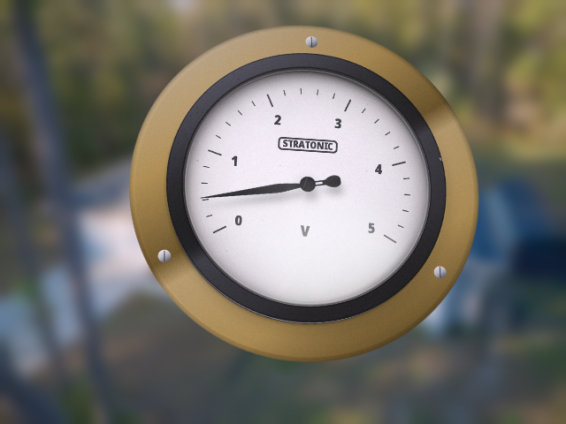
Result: 0.4 V
